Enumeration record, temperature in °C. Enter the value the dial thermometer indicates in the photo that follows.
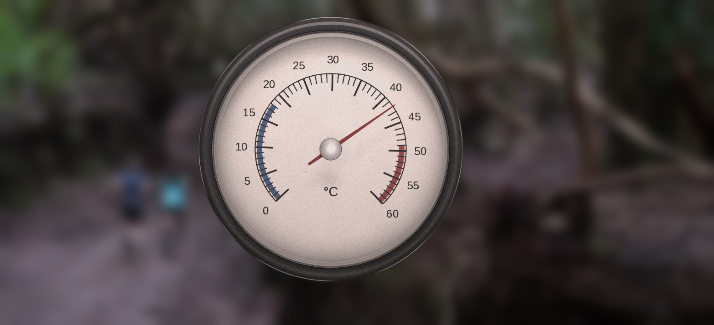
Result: 42 °C
